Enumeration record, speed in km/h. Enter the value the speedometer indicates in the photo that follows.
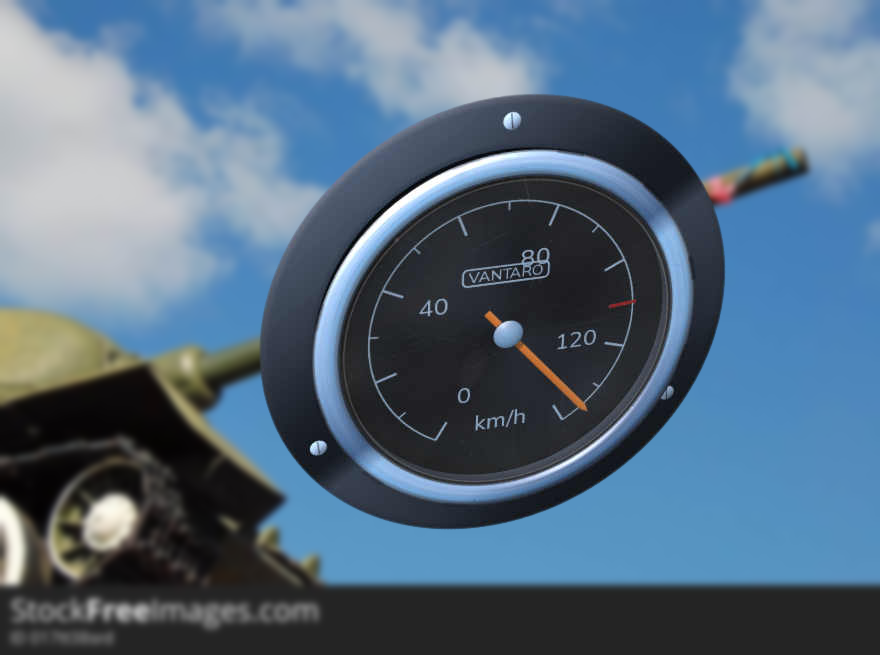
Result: 135 km/h
